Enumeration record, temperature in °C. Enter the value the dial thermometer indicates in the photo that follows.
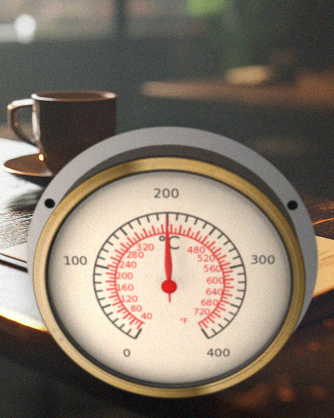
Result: 200 °C
